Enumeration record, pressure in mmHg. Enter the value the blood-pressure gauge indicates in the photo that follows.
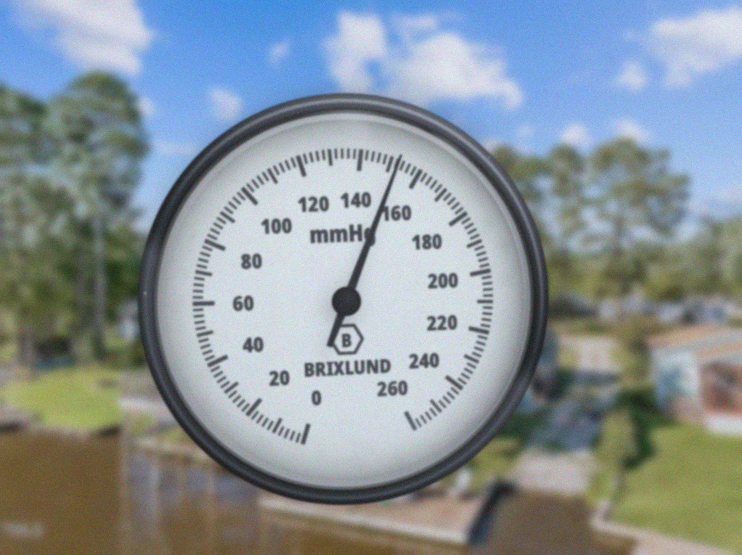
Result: 152 mmHg
